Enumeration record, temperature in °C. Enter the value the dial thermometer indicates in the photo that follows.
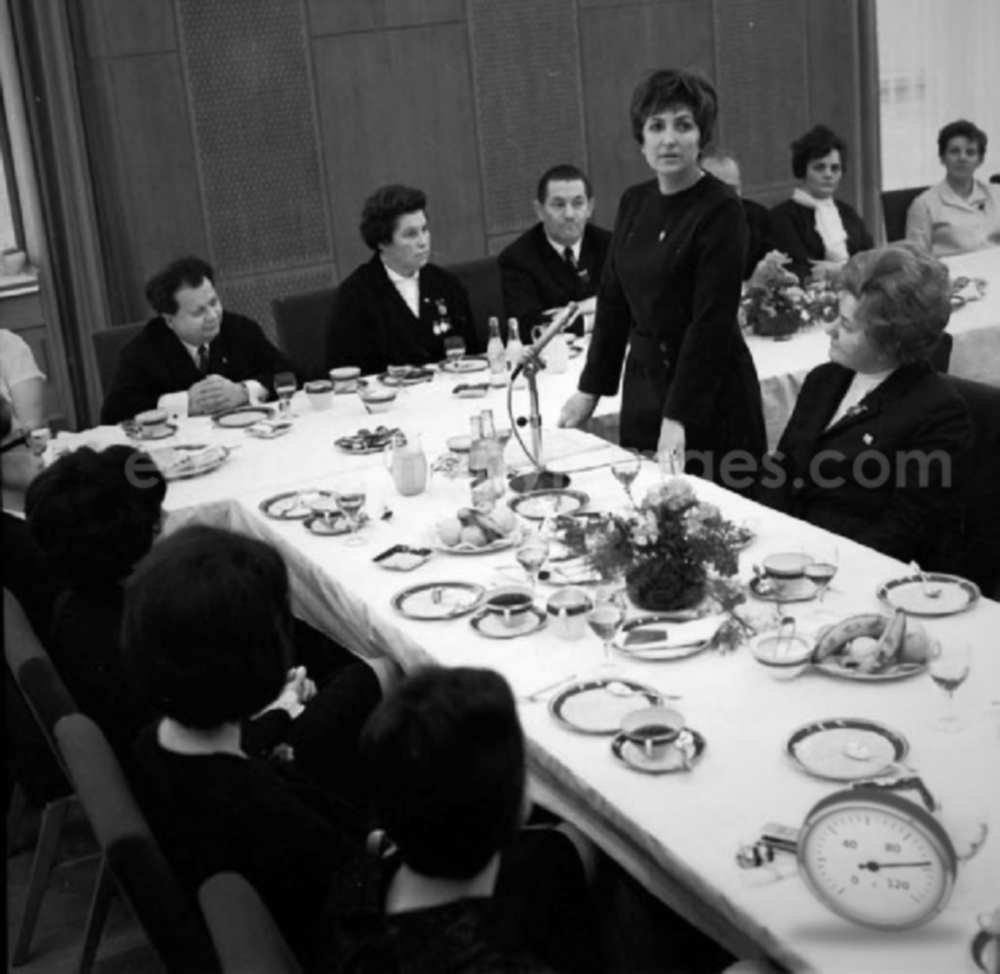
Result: 96 °C
